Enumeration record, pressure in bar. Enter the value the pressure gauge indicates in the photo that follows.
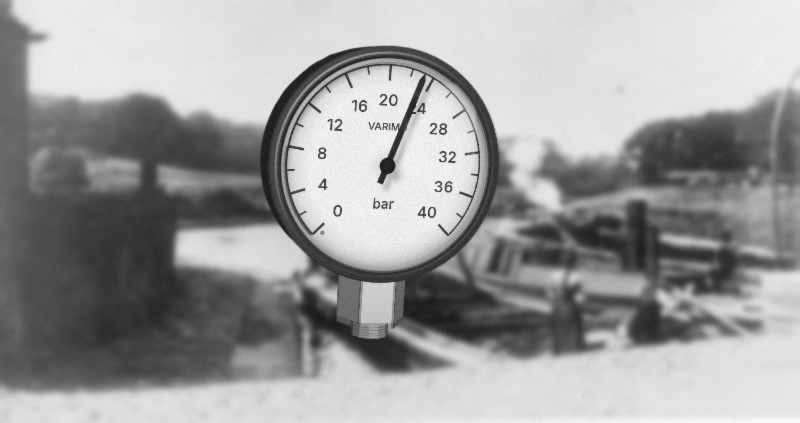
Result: 23 bar
